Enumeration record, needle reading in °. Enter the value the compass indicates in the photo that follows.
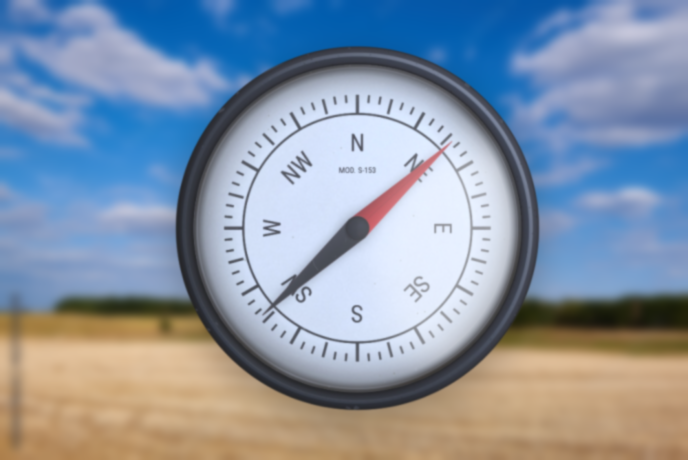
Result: 47.5 °
